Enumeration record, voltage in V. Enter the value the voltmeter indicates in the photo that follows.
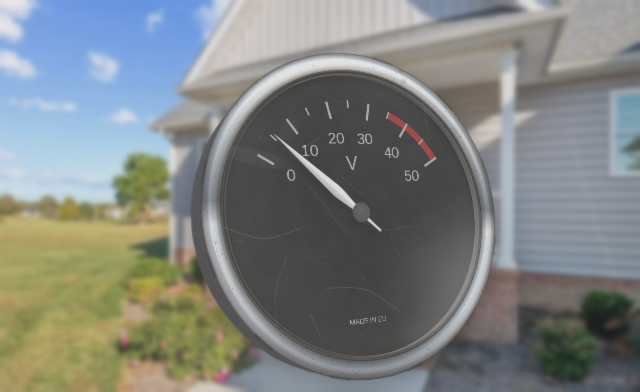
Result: 5 V
